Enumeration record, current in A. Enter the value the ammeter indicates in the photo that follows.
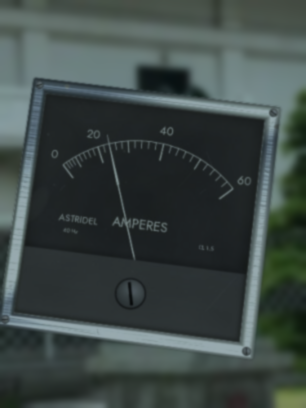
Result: 24 A
